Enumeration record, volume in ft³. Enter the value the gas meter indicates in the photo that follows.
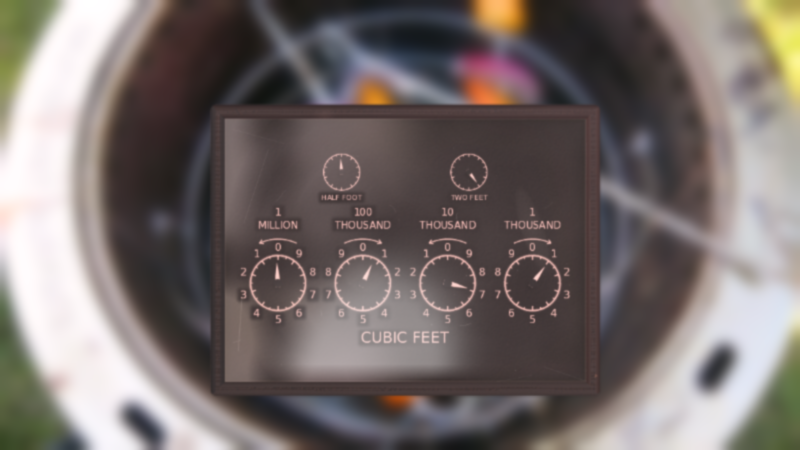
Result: 7100 ft³
